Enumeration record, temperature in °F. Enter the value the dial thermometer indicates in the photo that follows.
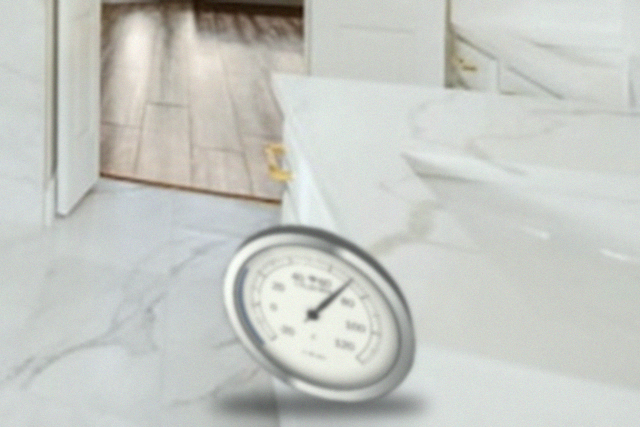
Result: 70 °F
